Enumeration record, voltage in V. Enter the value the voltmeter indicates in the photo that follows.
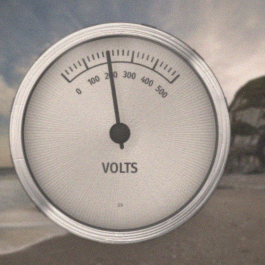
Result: 200 V
